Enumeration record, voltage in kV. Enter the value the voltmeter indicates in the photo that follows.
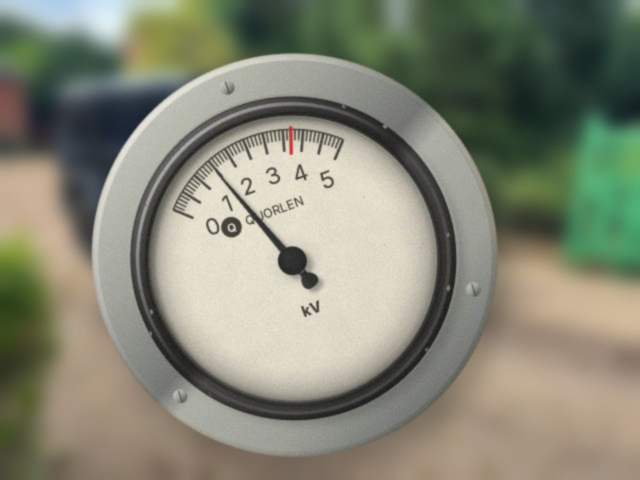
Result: 1.5 kV
